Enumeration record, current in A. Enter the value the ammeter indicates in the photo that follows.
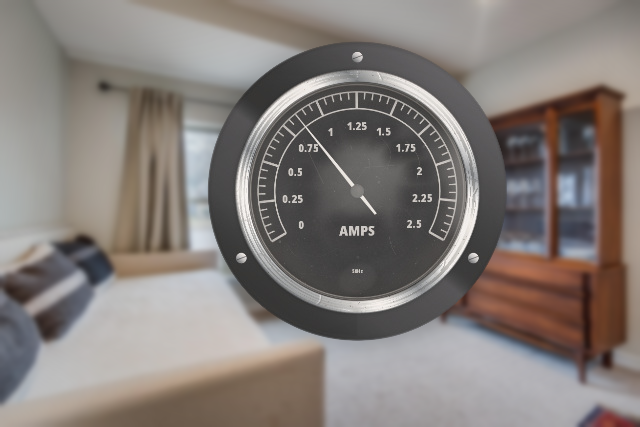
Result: 0.85 A
